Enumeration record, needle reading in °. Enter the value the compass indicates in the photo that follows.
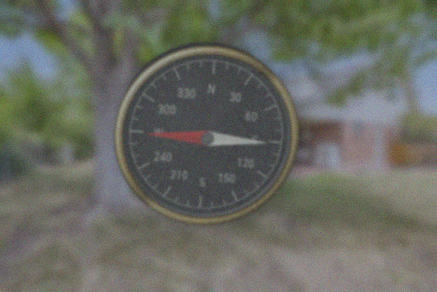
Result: 270 °
